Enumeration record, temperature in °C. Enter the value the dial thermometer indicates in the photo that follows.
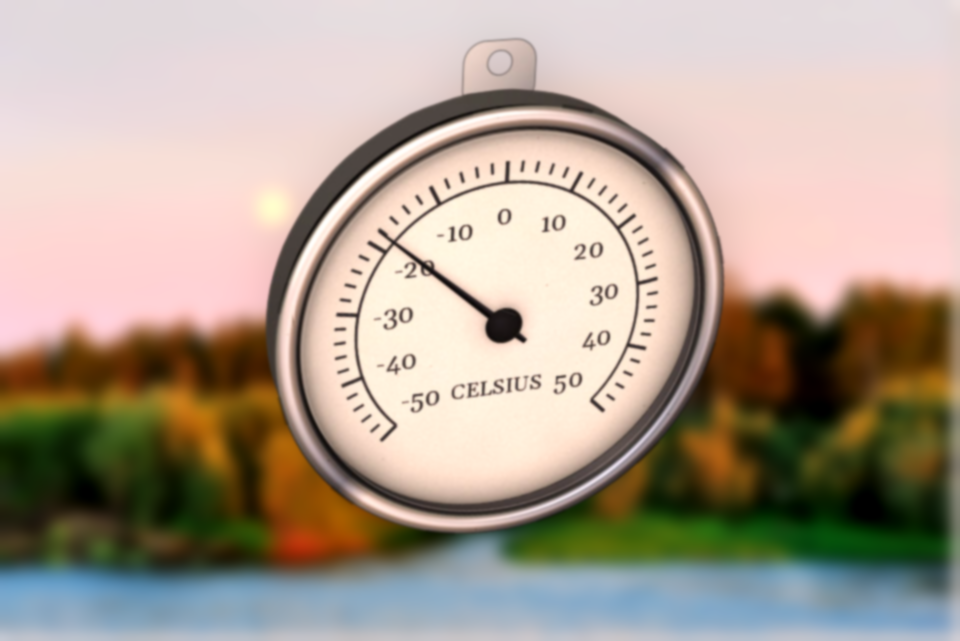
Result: -18 °C
